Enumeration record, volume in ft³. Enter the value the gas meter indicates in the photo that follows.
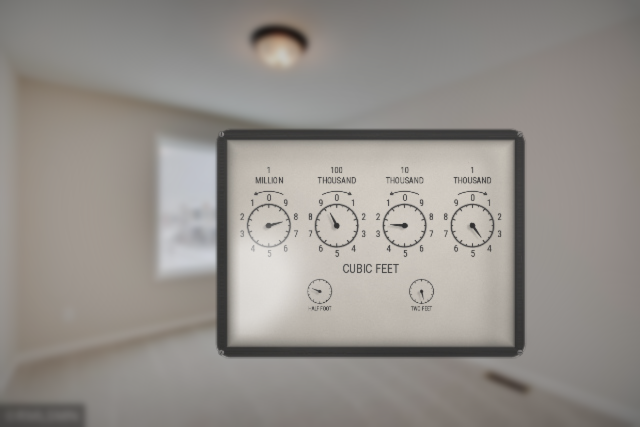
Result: 792400 ft³
